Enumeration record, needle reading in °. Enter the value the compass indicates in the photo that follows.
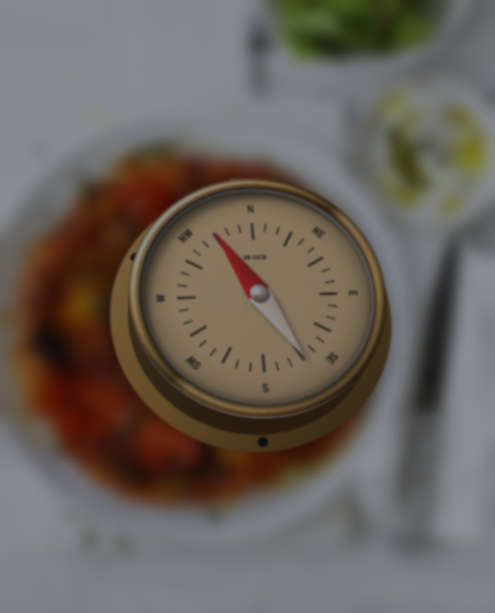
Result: 330 °
